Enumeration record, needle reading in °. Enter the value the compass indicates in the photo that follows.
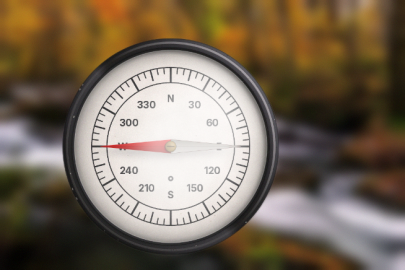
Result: 270 °
